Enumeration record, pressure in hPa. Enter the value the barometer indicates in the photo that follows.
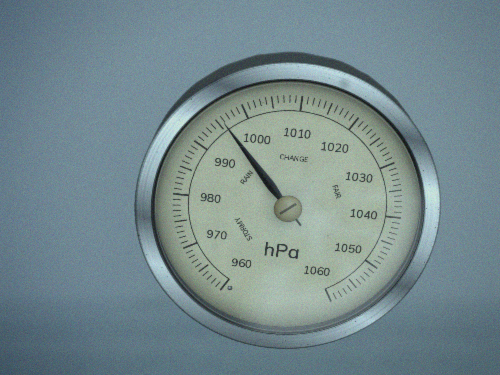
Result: 996 hPa
